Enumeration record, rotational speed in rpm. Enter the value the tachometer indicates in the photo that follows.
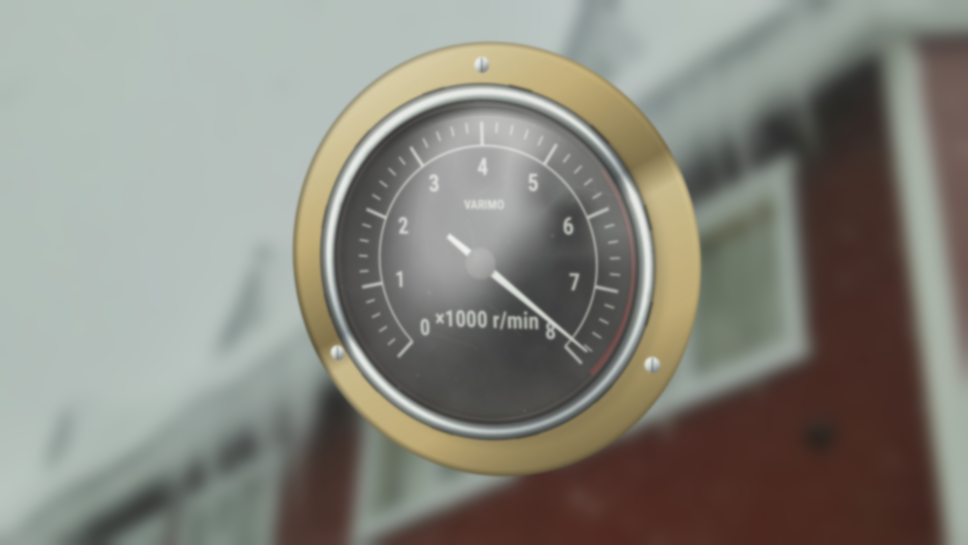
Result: 7800 rpm
